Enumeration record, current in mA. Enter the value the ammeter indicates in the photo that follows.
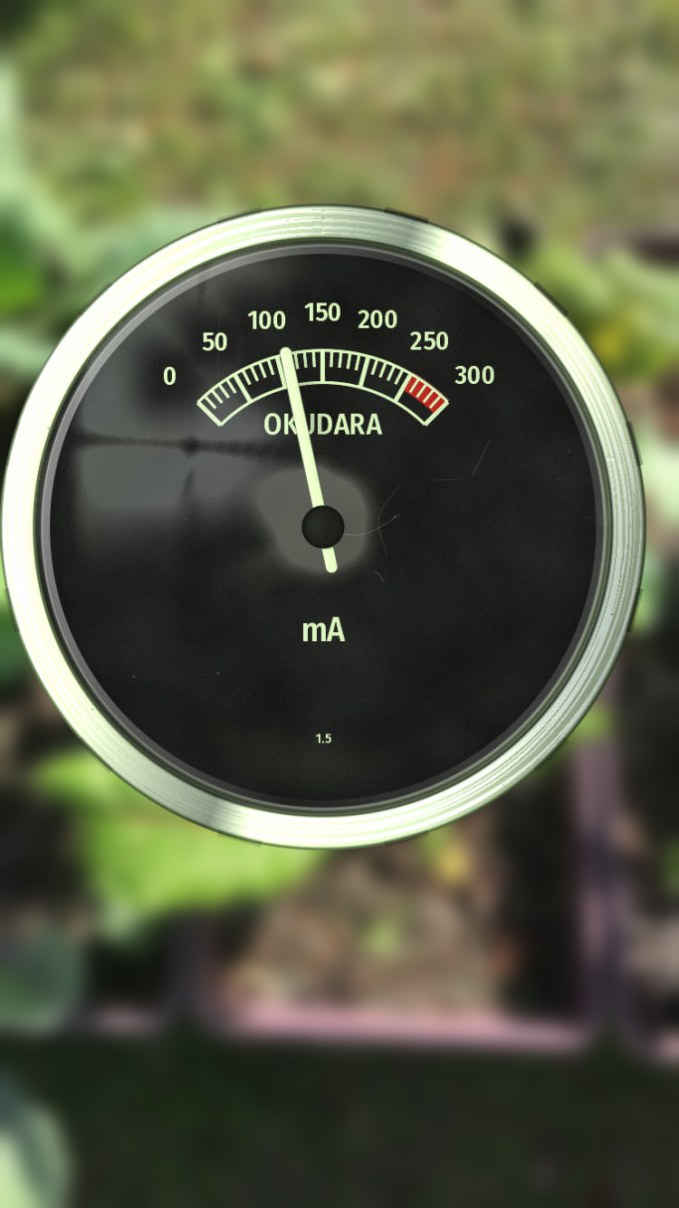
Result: 110 mA
